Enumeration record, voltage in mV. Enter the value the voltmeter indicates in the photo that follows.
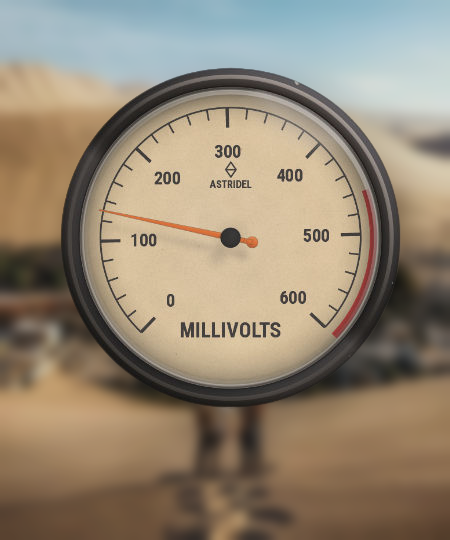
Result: 130 mV
